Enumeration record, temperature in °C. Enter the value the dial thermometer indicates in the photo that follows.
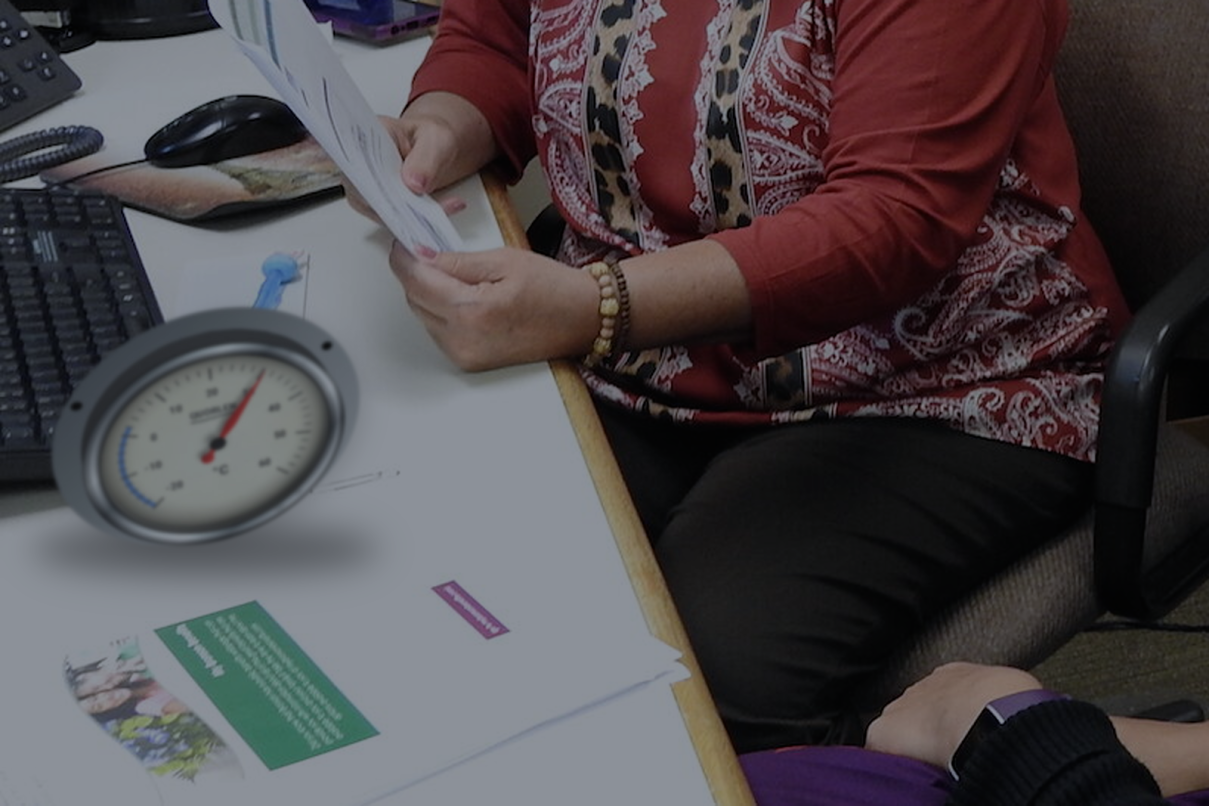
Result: 30 °C
